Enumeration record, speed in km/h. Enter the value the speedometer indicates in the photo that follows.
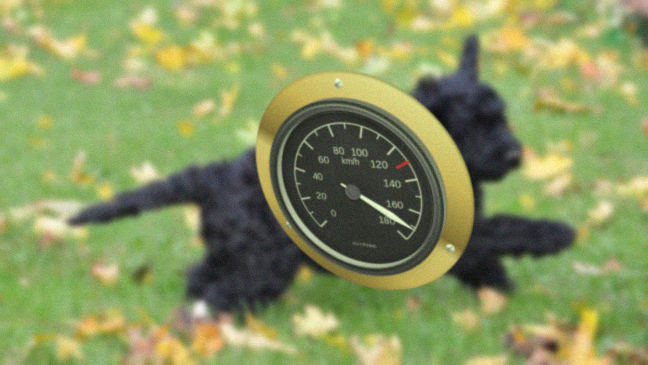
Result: 170 km/h
